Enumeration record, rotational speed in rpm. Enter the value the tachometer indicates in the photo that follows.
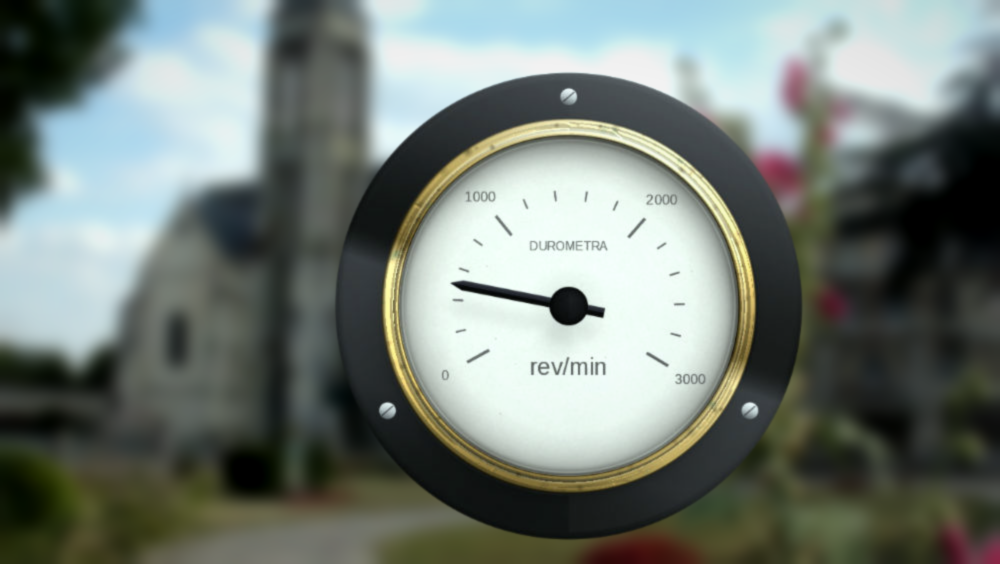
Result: 500 rpm
